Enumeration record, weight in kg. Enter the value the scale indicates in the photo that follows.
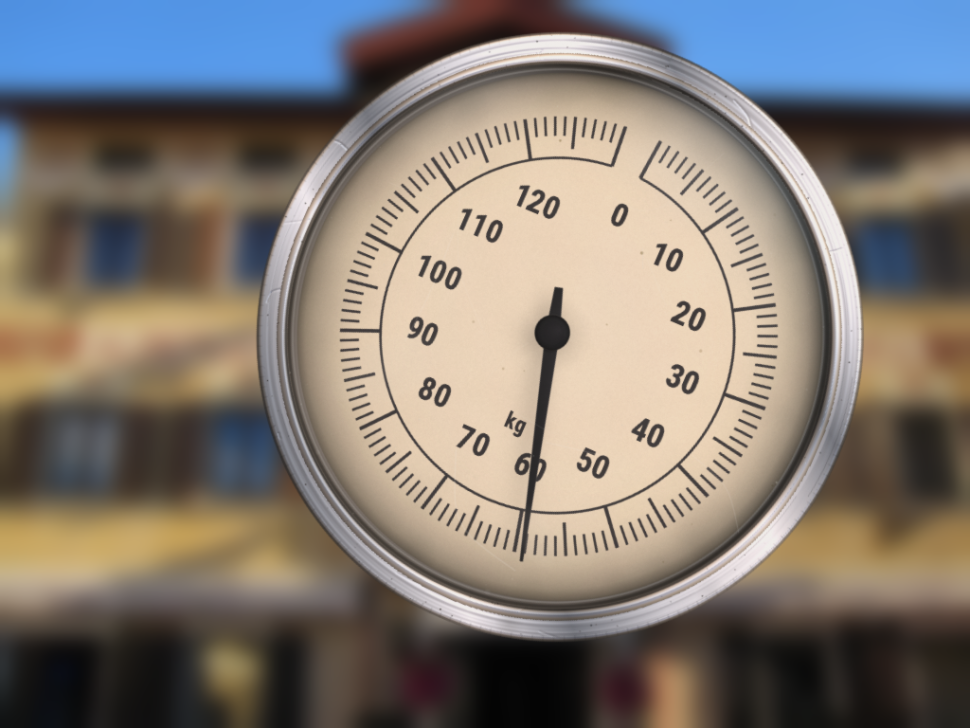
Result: 59 kg
